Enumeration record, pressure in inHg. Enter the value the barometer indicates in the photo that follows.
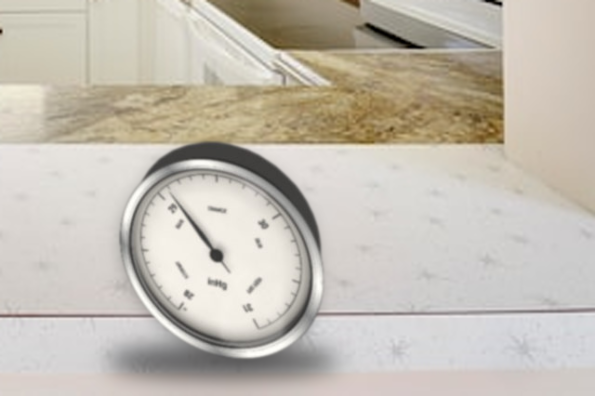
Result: 29.1 inHg
